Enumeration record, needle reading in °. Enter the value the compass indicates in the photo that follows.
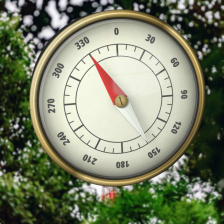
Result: 330 °
